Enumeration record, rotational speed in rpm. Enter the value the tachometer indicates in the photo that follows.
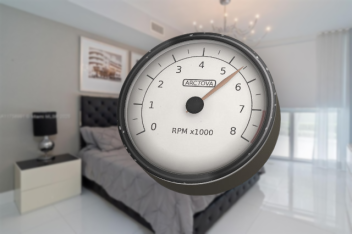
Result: 5500 rpm
